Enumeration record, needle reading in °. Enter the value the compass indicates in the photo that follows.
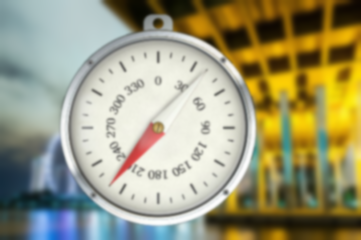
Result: 220 °
